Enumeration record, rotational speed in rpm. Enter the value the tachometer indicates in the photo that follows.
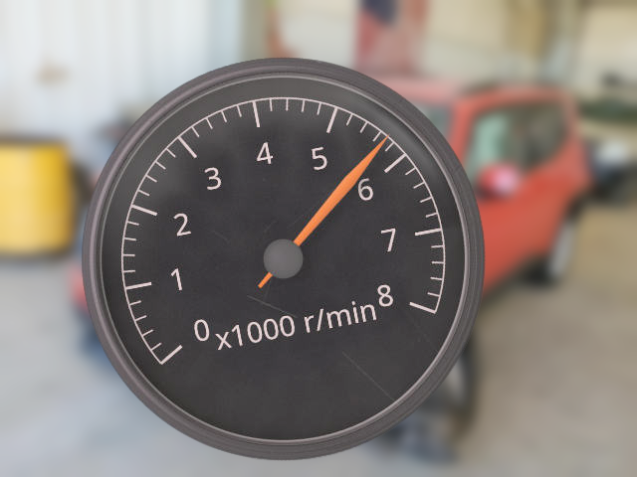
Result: 5700 rpm
